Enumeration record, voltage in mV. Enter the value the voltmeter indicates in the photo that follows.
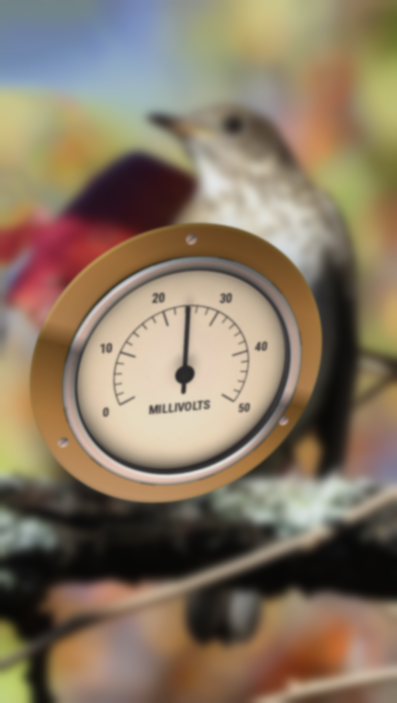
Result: 24 mV
